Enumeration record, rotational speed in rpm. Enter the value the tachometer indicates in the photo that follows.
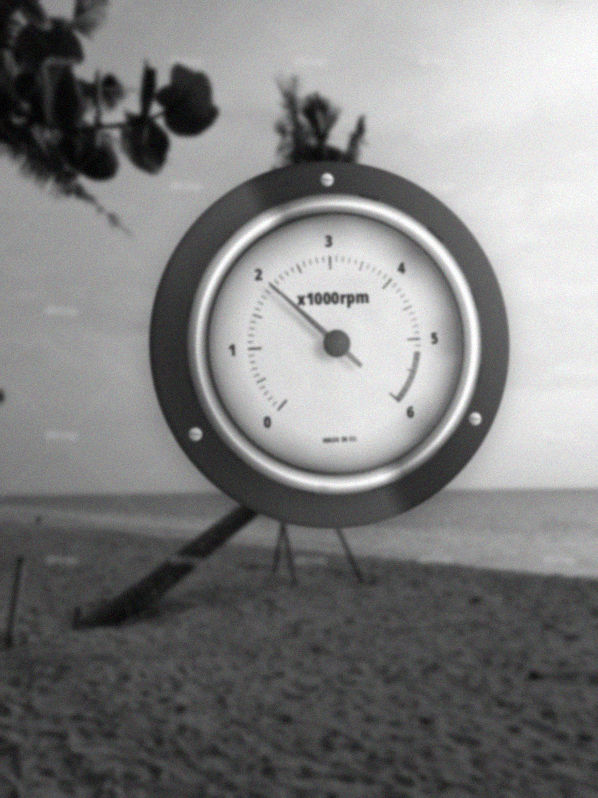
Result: 2000 rpm
